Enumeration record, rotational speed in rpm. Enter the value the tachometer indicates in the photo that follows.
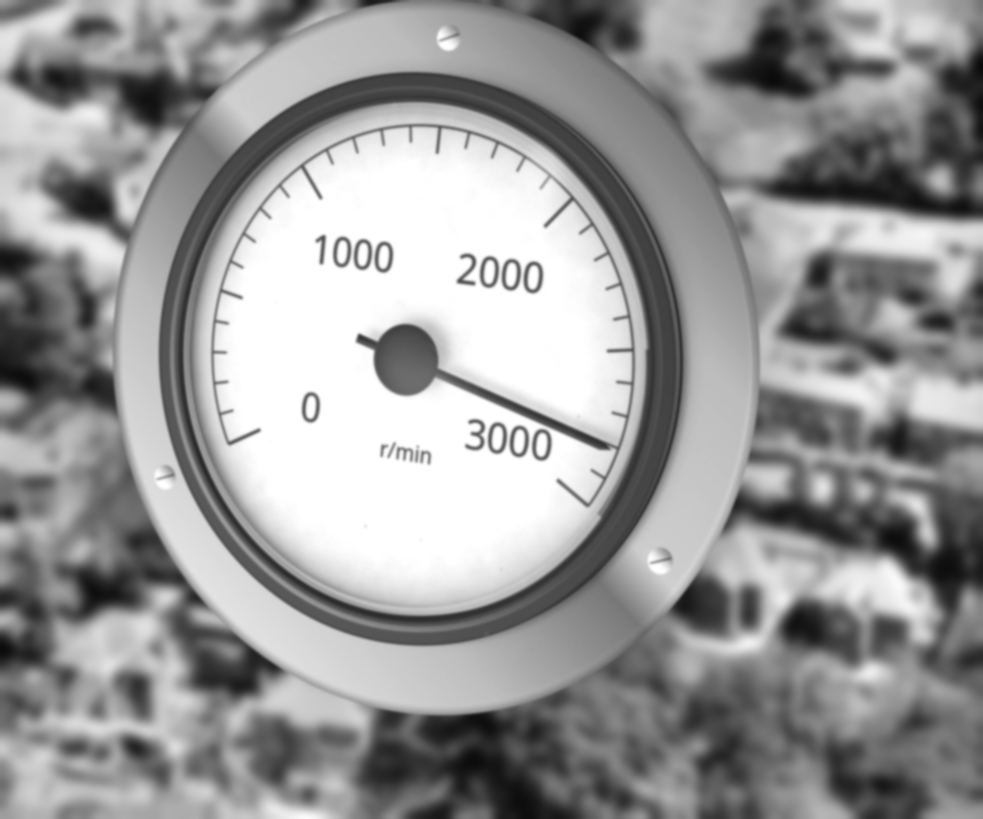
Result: 2800 rpm
